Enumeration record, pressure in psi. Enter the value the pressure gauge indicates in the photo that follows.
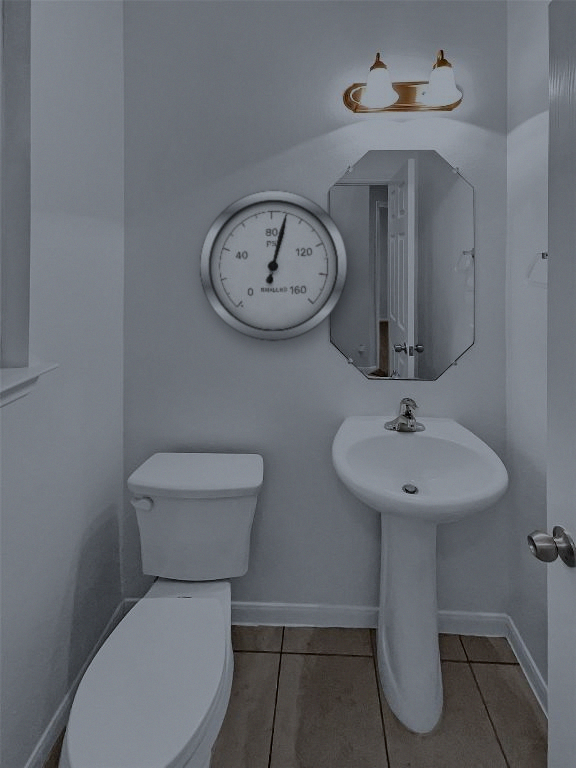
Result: 90 psi
